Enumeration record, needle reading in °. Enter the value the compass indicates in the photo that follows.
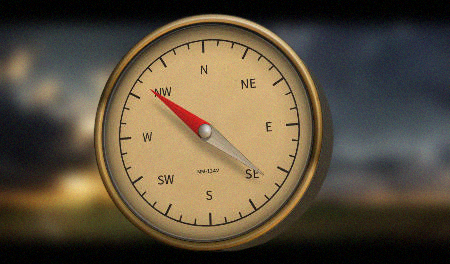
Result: 310 °
